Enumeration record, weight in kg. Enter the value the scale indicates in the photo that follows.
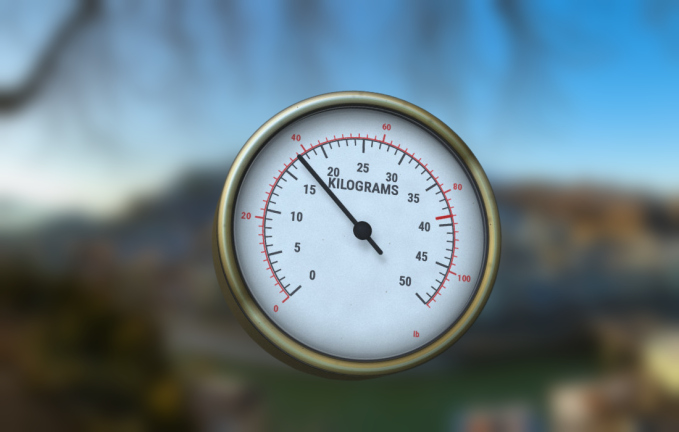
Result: 17 kg
